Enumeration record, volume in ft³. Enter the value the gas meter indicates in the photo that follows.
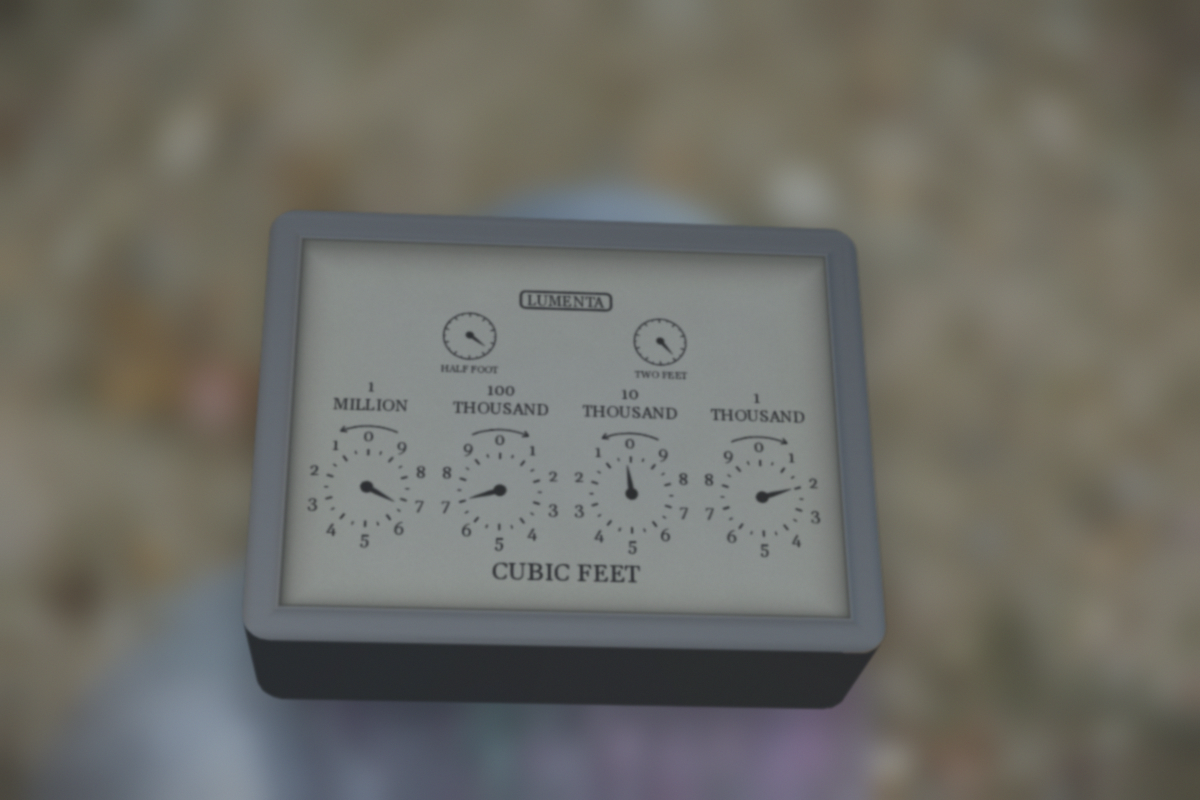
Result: 670200 ft³
